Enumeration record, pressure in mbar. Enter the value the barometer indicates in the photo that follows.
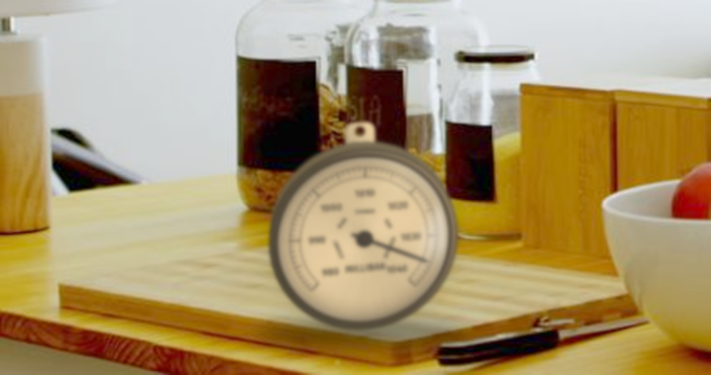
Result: 1035 mbar
